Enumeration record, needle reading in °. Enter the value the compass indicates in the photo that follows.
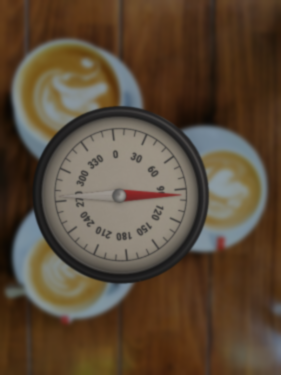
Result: 95 °
